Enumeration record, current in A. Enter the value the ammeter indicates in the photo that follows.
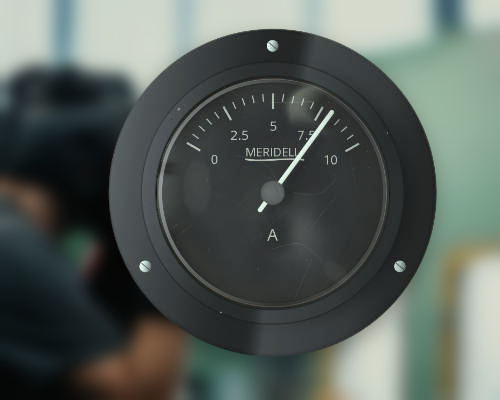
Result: 8 A
